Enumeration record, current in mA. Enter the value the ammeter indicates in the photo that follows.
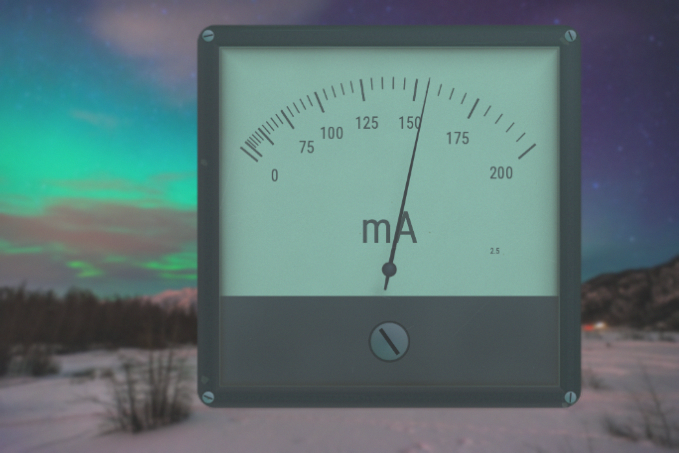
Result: 155 mA
